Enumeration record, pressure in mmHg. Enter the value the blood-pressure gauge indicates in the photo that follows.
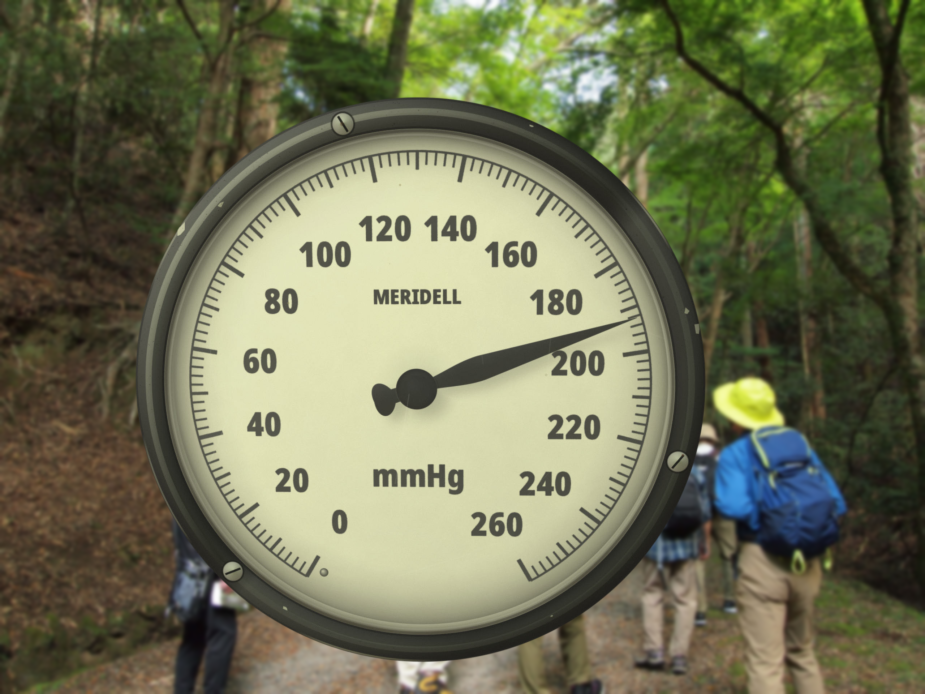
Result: 192 mmHg
